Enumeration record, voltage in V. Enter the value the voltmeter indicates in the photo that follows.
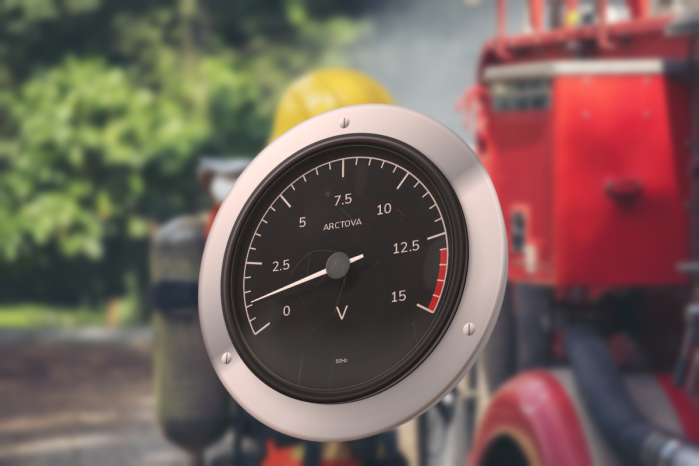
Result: 1 V
